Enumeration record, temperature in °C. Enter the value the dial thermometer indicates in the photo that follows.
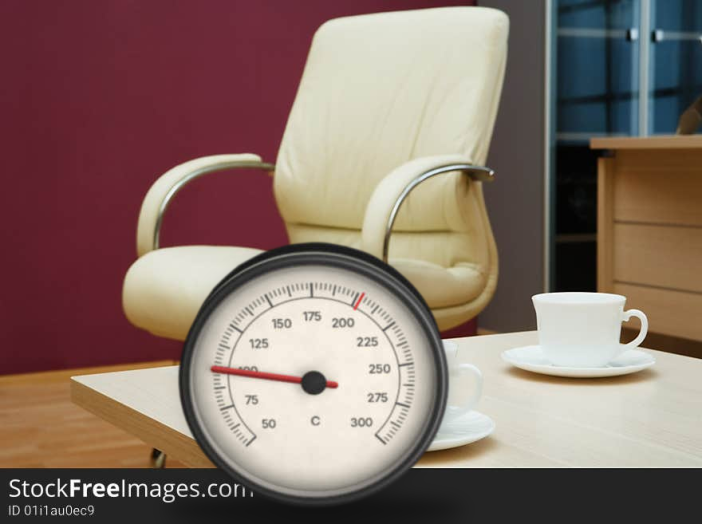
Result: 100 °C
